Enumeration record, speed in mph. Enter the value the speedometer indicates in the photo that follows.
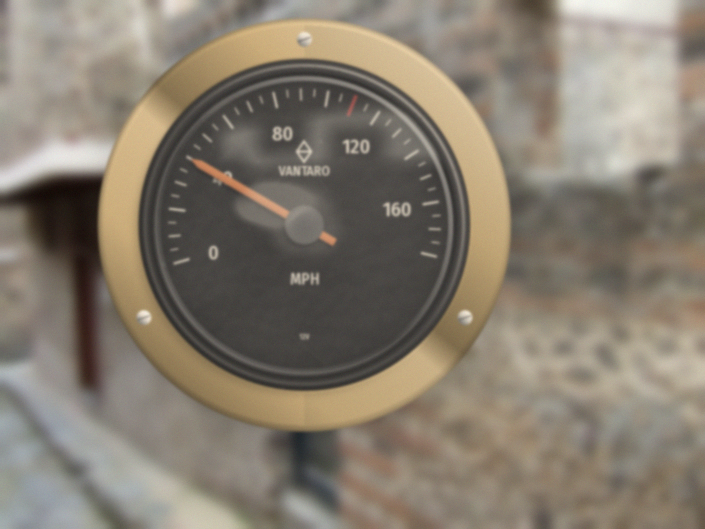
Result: 40 mph
